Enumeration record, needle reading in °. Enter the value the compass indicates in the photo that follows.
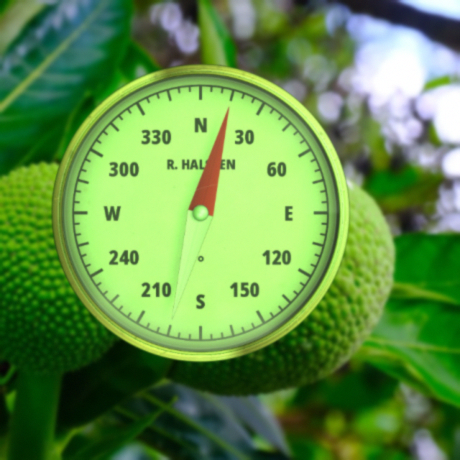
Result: 15 °
